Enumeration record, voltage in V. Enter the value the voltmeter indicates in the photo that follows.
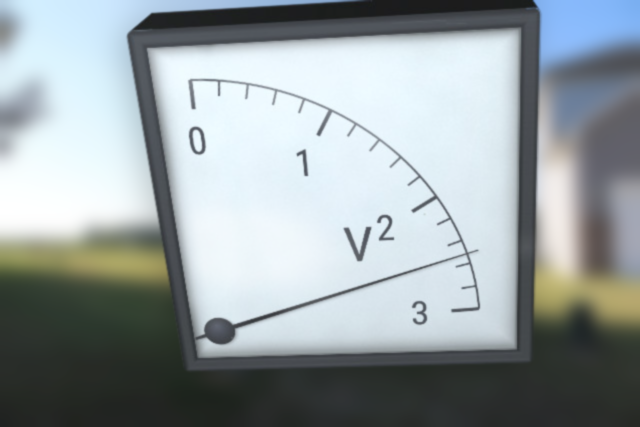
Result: 2.5 V
